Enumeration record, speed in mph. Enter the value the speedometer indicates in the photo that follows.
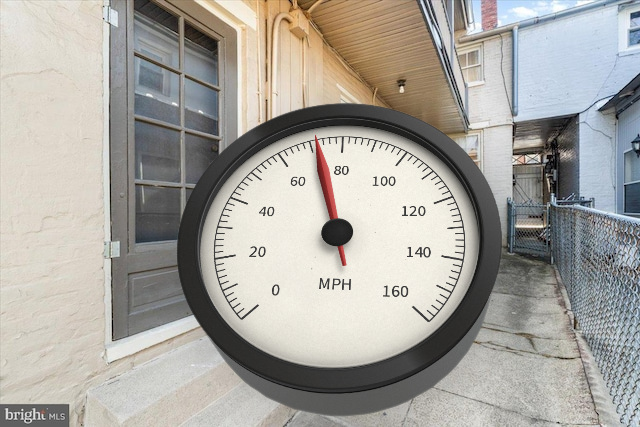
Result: 72 mph
